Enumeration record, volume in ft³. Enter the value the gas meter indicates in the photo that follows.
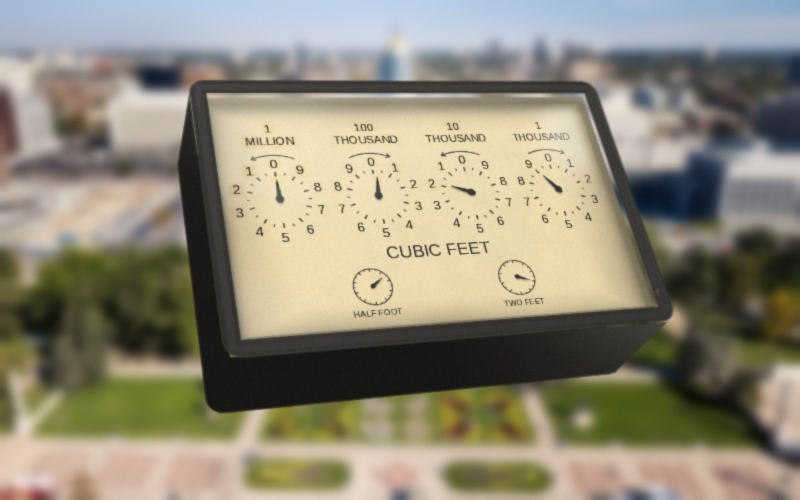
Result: 1900 ft³
